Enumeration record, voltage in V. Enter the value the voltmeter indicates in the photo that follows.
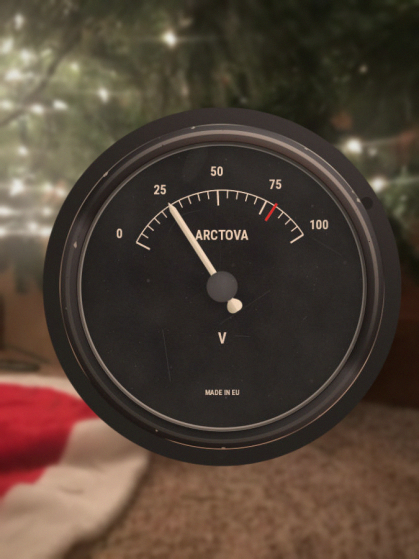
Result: 25 V
